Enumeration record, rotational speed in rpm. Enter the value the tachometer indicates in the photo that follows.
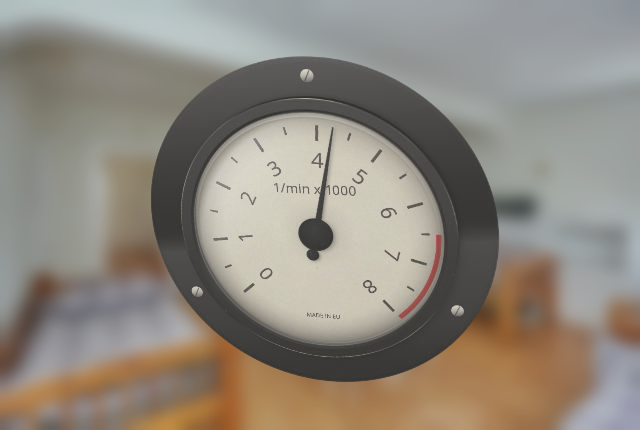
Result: 4250 rpm
